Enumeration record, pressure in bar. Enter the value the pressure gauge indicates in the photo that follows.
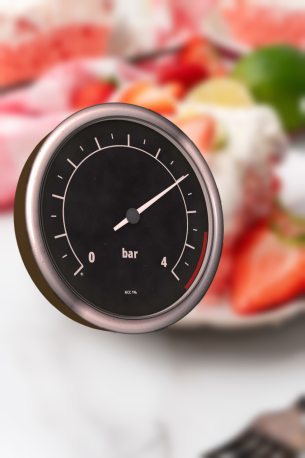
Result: 2.8 bar
